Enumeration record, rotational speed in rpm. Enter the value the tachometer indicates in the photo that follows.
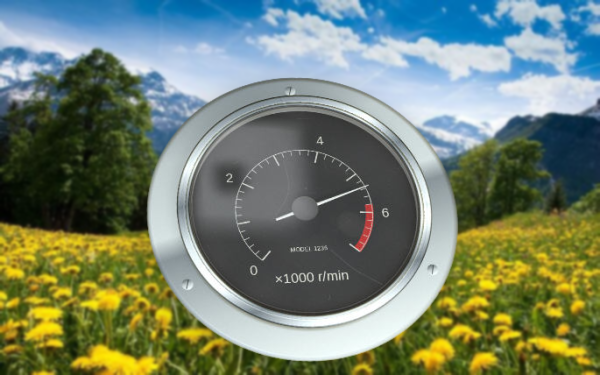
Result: 5400 rpm
